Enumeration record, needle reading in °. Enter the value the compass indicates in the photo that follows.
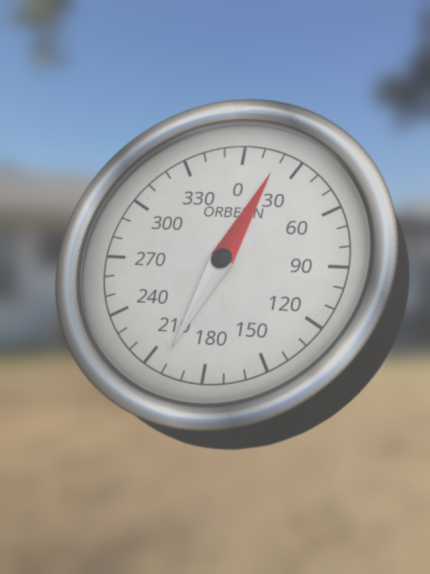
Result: 20 °
